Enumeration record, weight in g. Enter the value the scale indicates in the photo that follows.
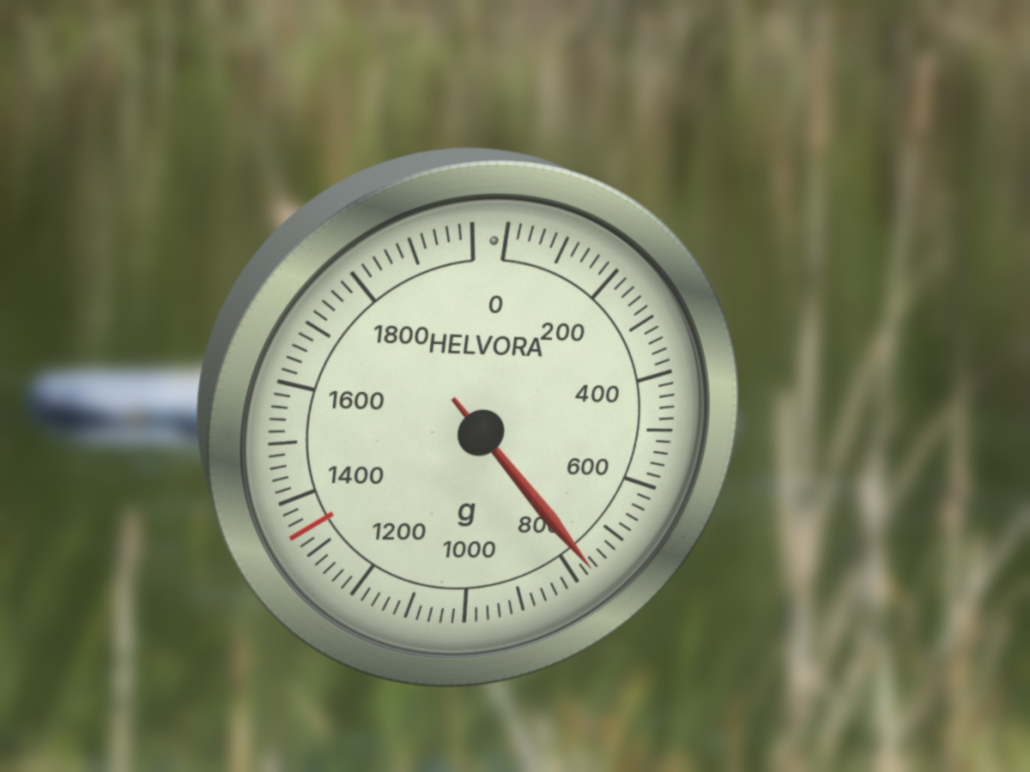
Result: 770 g
